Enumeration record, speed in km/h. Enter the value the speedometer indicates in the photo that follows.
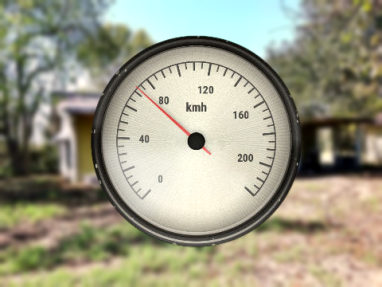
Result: 72.5 km/h
